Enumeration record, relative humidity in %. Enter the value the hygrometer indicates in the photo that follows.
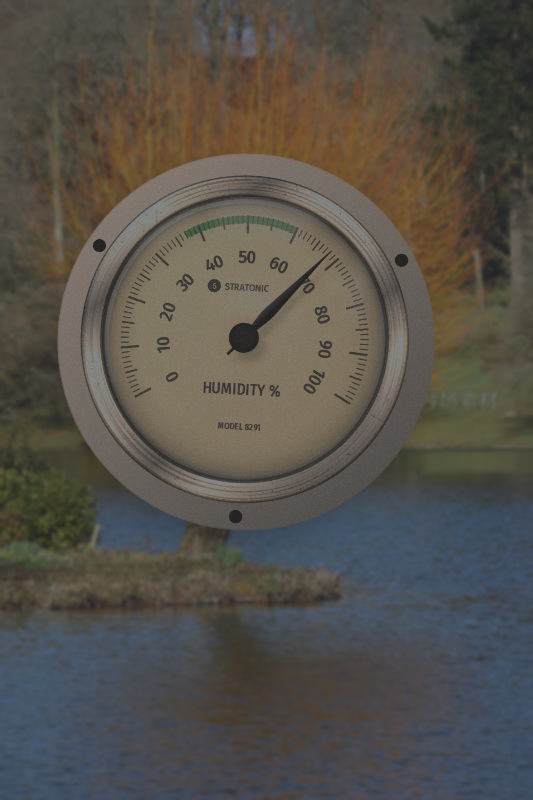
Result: 68 %
